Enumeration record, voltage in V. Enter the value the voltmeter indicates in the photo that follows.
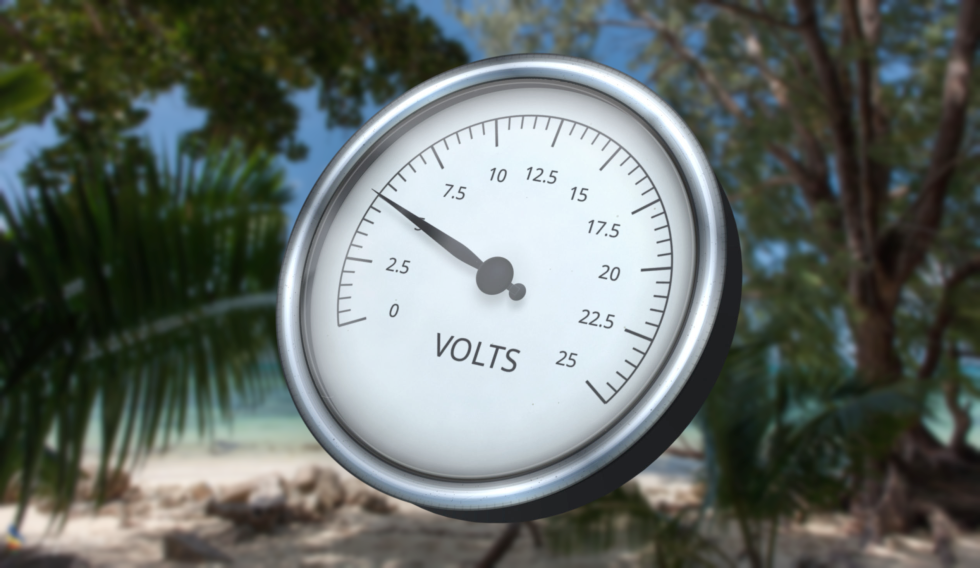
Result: 5 V
